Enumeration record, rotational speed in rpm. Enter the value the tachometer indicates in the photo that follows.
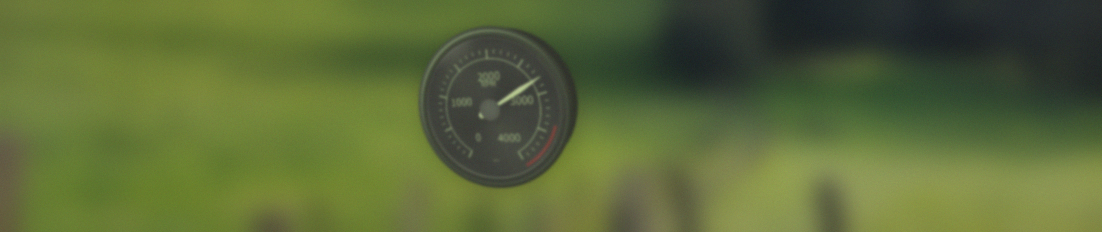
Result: 2800 rpm
